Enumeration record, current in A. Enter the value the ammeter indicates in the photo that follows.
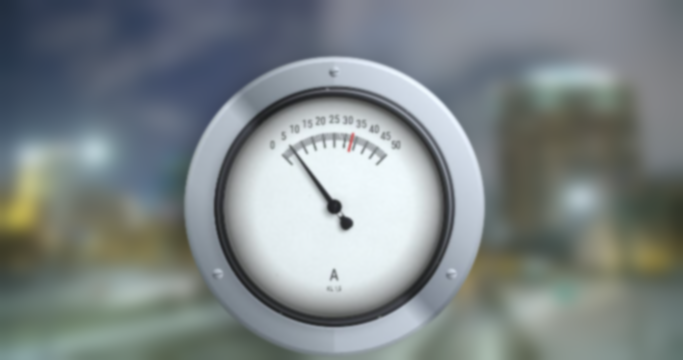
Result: 5 A
